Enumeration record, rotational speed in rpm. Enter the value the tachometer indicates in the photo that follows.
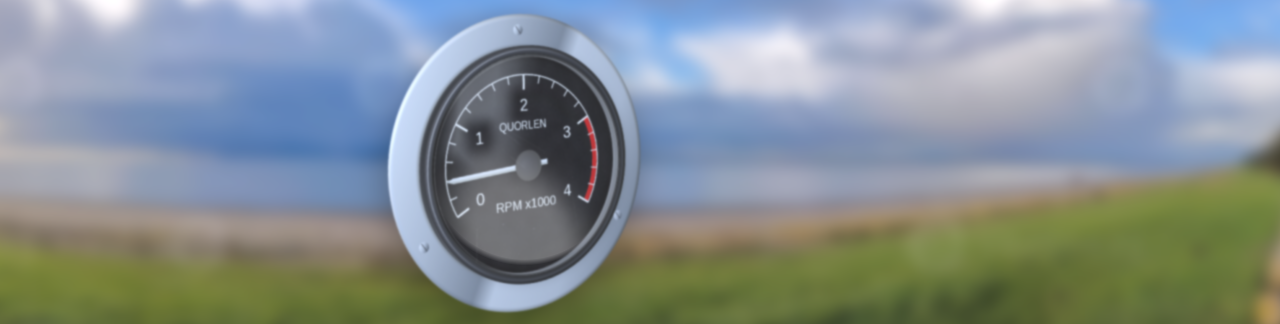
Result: 400 rpm
